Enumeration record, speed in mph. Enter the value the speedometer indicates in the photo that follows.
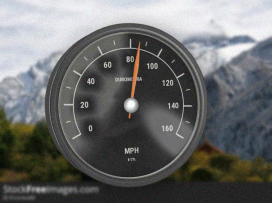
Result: 85 mph
